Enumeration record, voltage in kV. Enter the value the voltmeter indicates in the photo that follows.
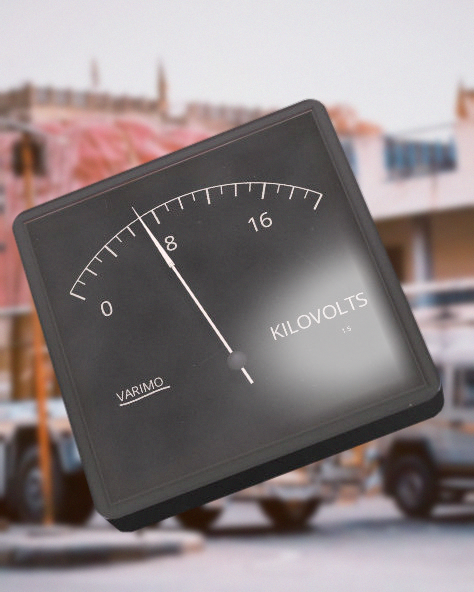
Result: 7 kV
